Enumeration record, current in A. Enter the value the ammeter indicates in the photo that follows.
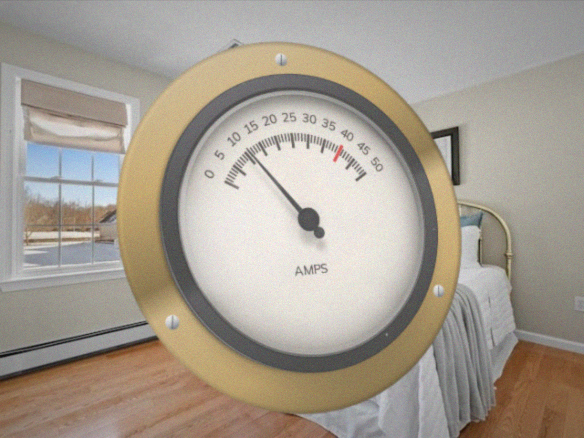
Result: 10 A
